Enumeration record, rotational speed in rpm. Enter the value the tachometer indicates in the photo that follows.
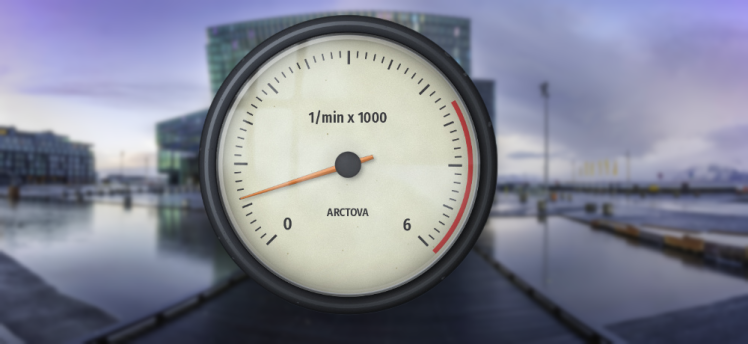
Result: 600 rpm
